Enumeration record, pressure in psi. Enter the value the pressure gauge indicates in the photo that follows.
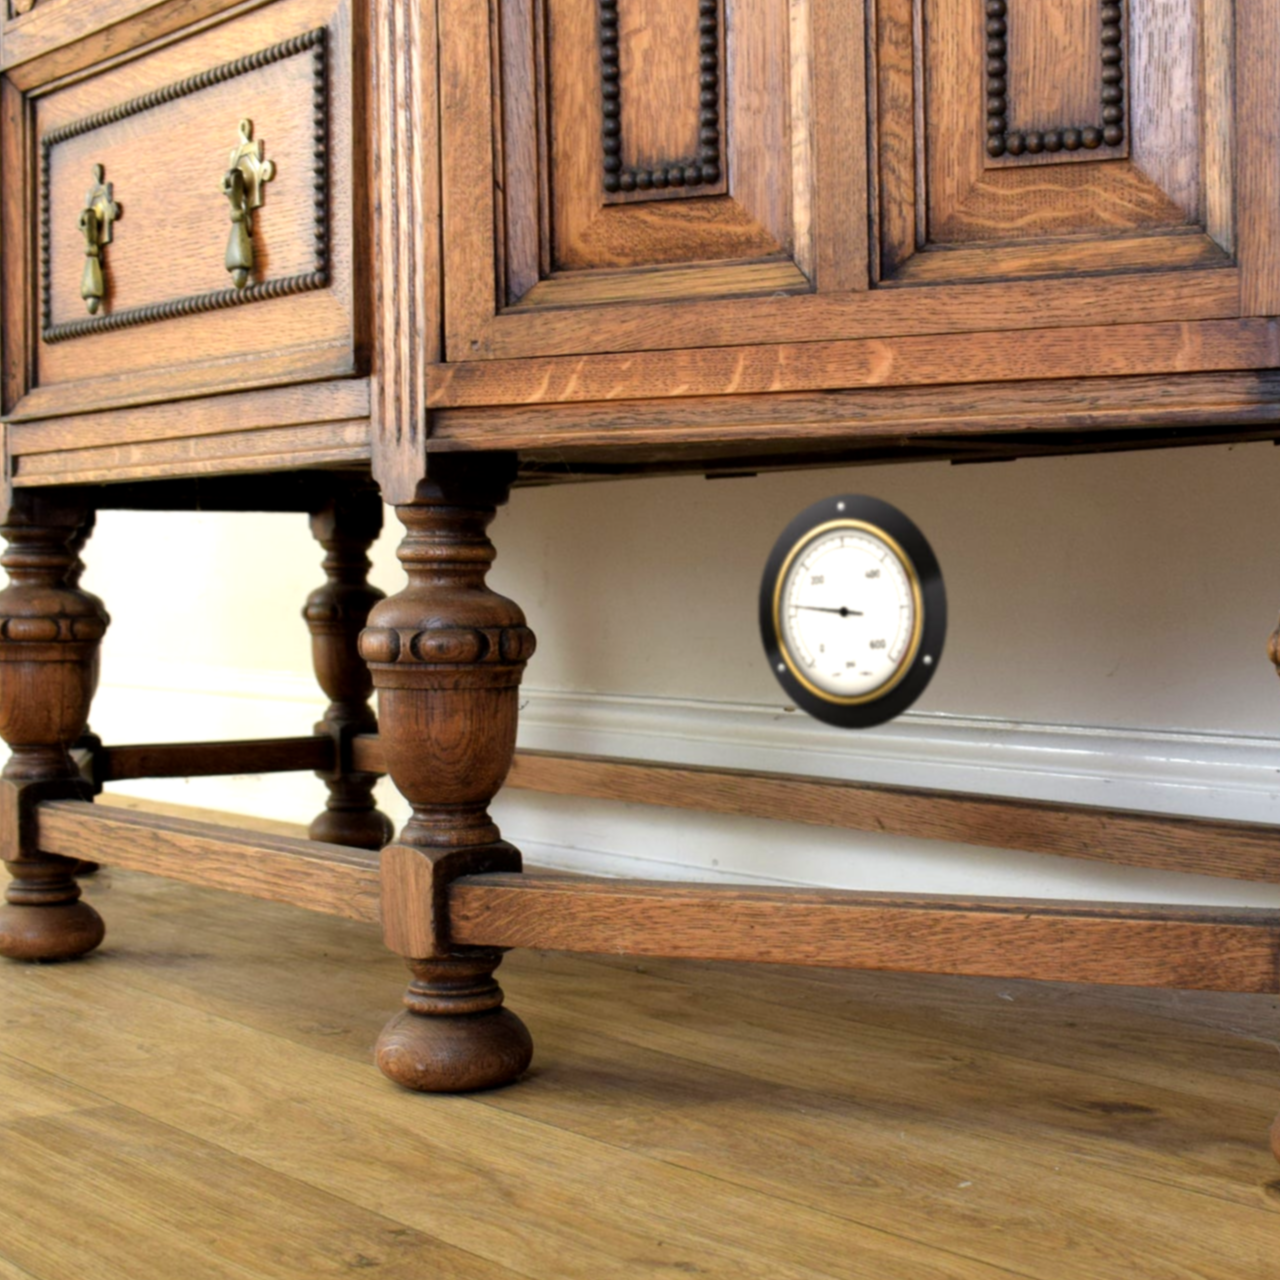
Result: 120 psi
